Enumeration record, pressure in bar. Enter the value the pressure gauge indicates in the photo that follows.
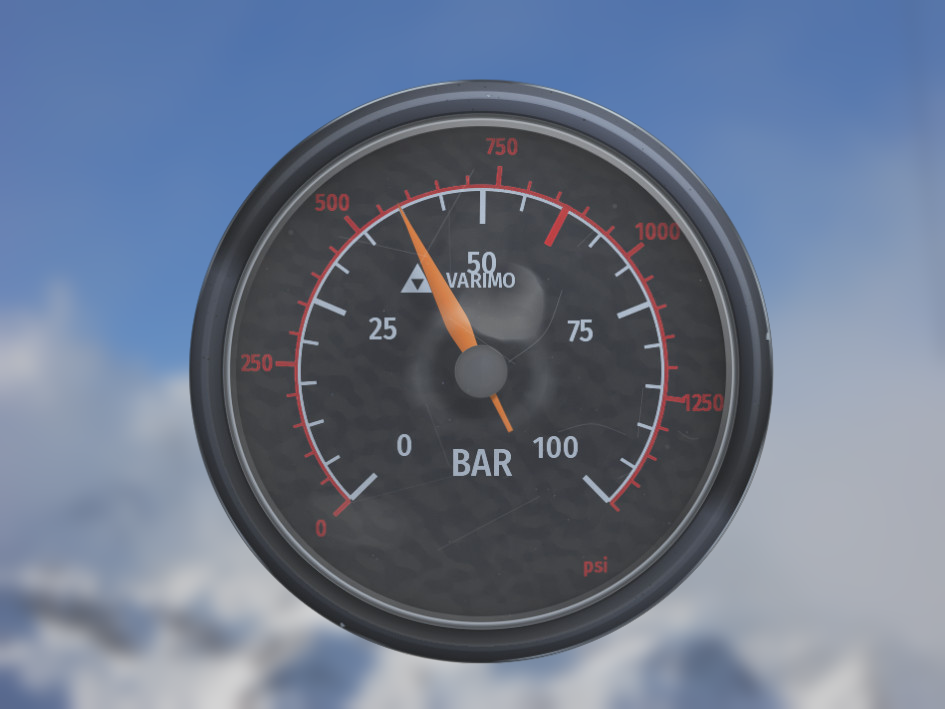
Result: 40 bar
